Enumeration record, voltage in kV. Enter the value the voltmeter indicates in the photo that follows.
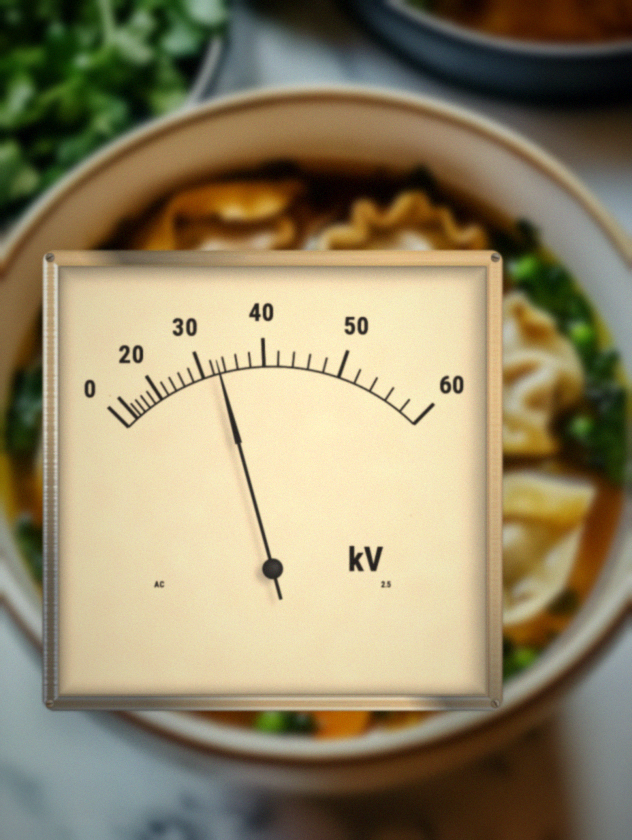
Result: 33 kV
